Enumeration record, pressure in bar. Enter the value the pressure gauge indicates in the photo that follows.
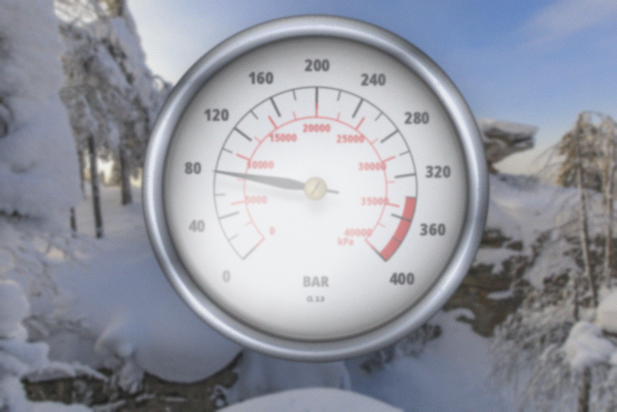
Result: 80 bar
